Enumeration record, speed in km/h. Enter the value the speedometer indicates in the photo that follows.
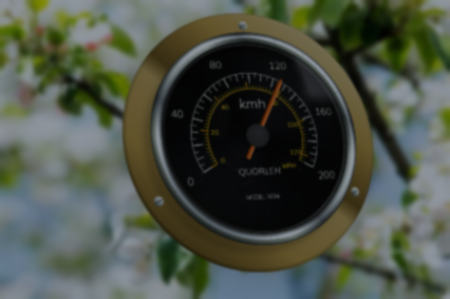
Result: 125 km/h
